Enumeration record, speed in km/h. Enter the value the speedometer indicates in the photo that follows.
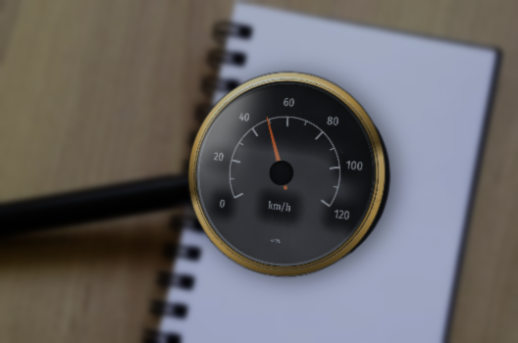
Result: 50 km/h
